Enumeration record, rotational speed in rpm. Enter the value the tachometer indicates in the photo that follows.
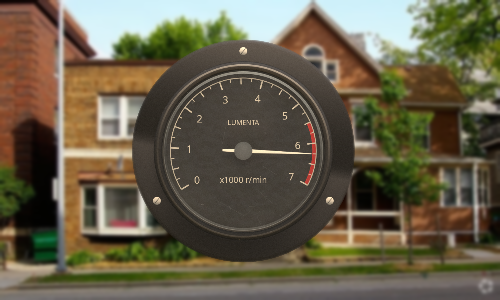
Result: 6250 rpm
